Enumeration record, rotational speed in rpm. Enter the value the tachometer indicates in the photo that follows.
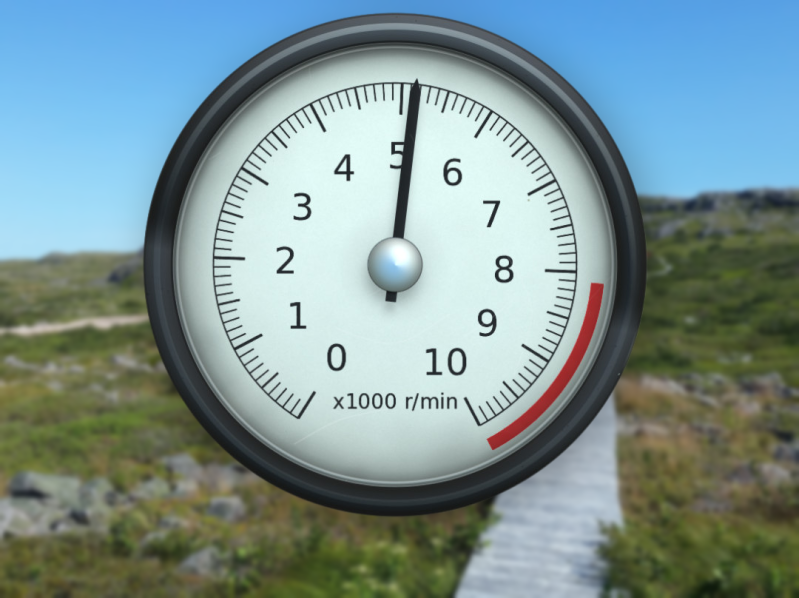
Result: 5150 rpm
